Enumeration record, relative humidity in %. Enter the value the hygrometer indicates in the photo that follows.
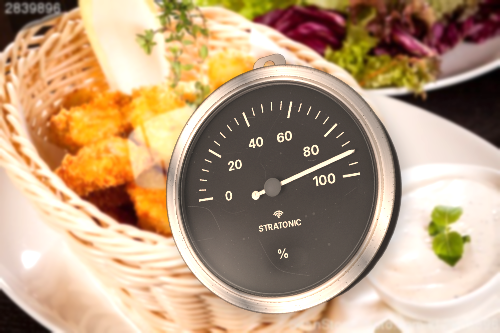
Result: 92 %
